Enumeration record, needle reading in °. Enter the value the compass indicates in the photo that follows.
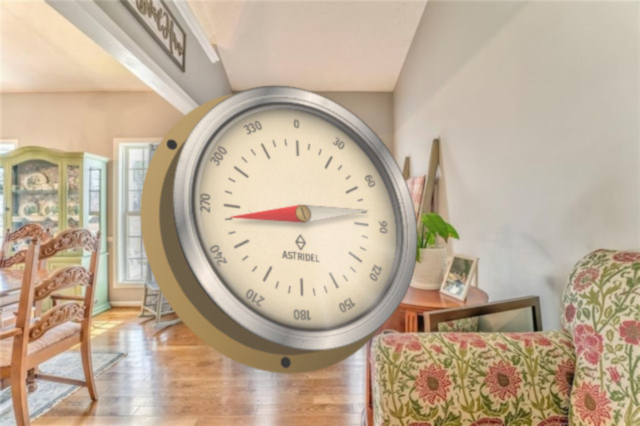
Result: 260 °
